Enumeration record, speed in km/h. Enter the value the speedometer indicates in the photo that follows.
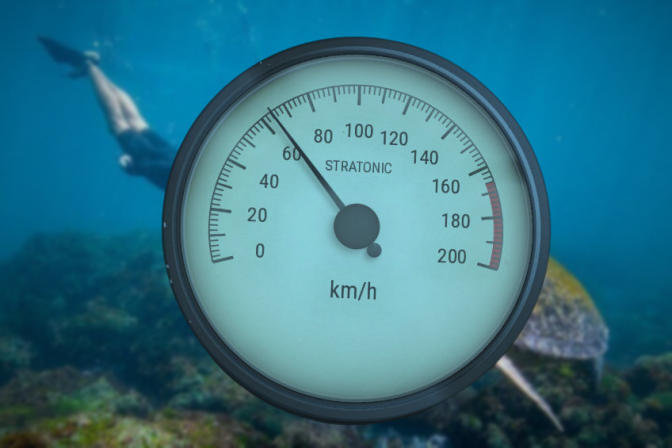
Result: 64 km/h
